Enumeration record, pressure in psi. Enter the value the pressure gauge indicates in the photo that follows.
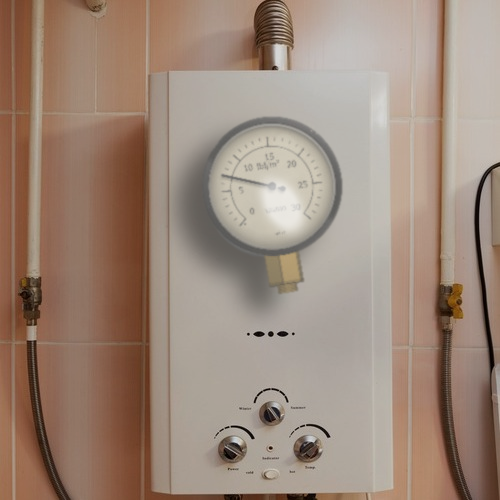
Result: 7 psi
